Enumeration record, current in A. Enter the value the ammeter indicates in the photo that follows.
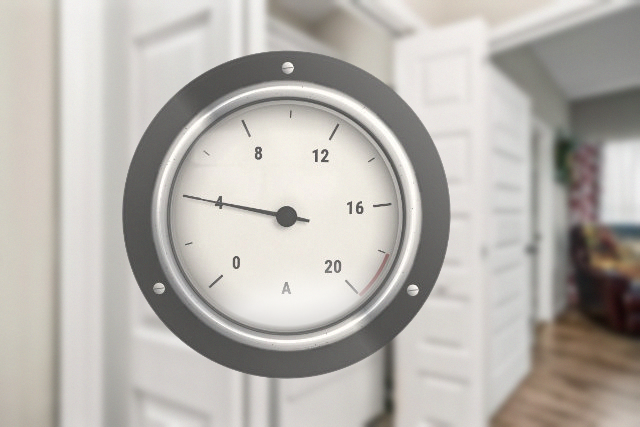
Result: 4 A
